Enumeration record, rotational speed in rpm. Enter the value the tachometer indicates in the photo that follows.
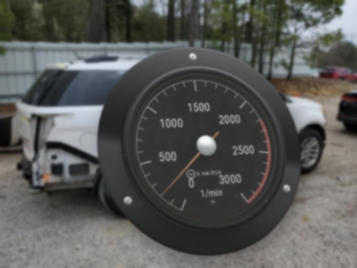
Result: 200 rpm
